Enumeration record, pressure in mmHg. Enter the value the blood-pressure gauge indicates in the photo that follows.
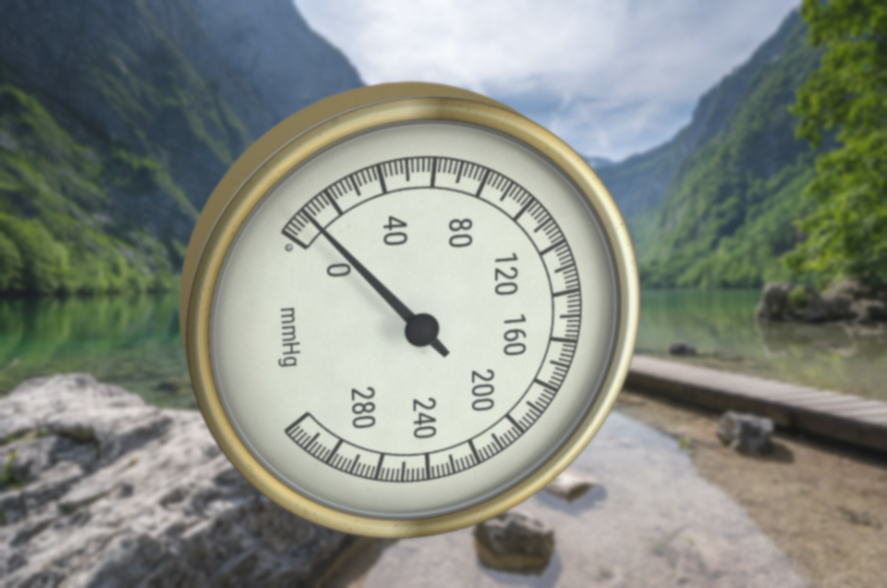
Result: 10 mmHg
